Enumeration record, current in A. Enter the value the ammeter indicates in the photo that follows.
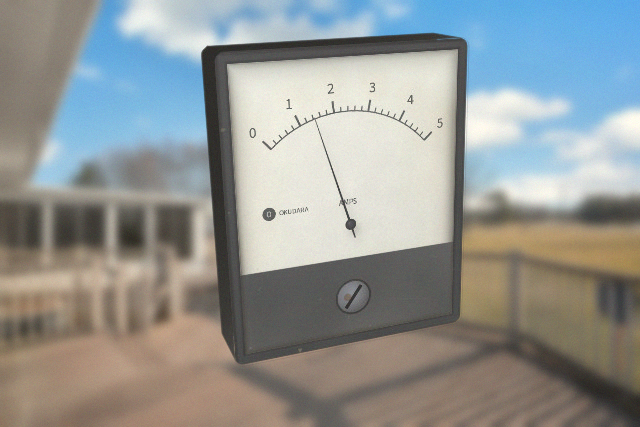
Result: 1.4 A
